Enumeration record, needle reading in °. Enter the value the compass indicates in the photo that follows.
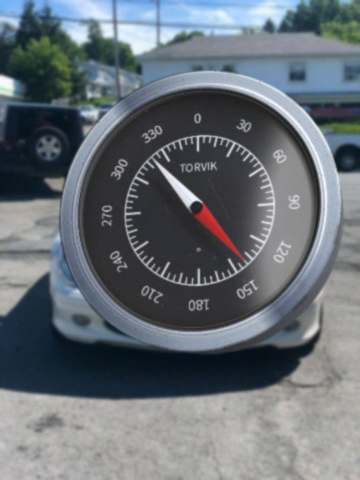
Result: 140 °
